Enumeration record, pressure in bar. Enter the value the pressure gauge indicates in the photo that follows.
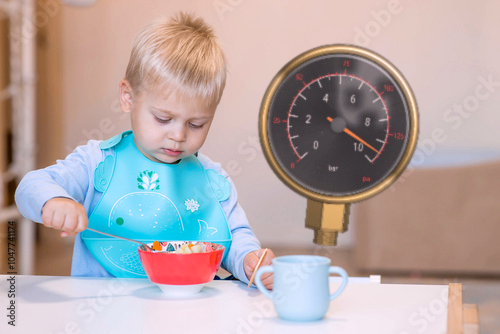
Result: 9.5 bar
